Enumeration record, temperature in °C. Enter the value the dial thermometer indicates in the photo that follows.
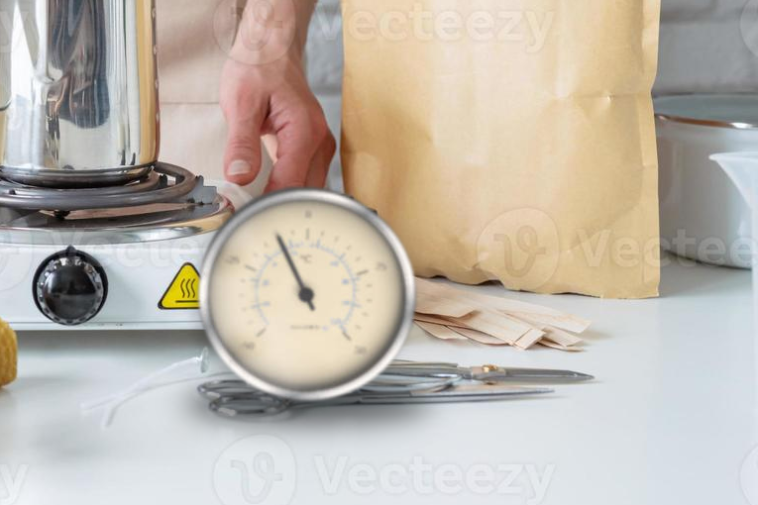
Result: -10 °C
